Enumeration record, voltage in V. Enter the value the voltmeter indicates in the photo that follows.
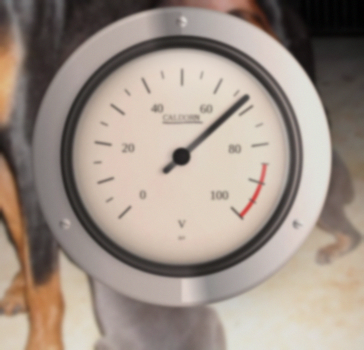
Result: 67.5 V
